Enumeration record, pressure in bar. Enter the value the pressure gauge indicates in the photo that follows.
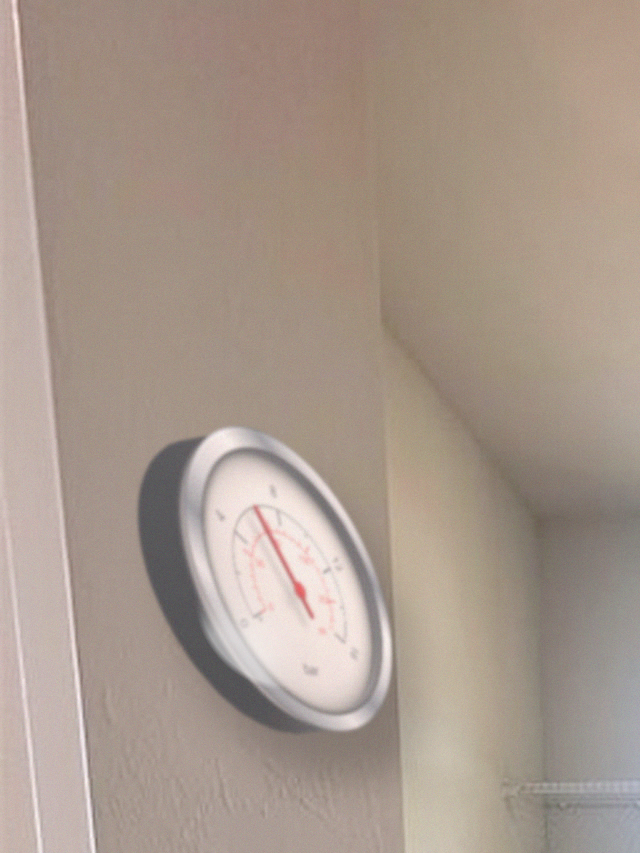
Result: 6 bar
